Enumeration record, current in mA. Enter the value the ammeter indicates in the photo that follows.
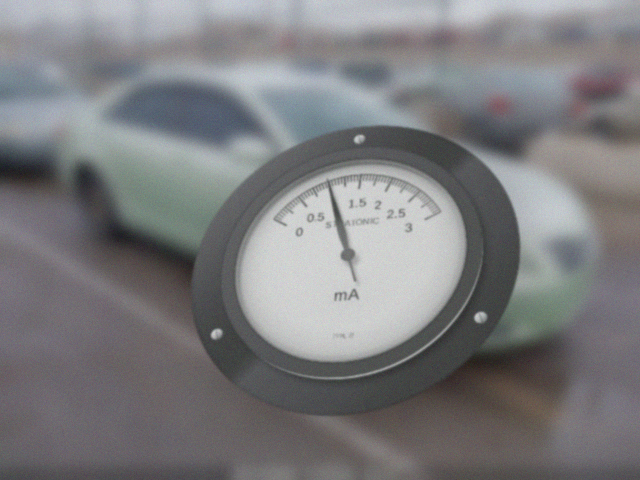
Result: 1 mA
